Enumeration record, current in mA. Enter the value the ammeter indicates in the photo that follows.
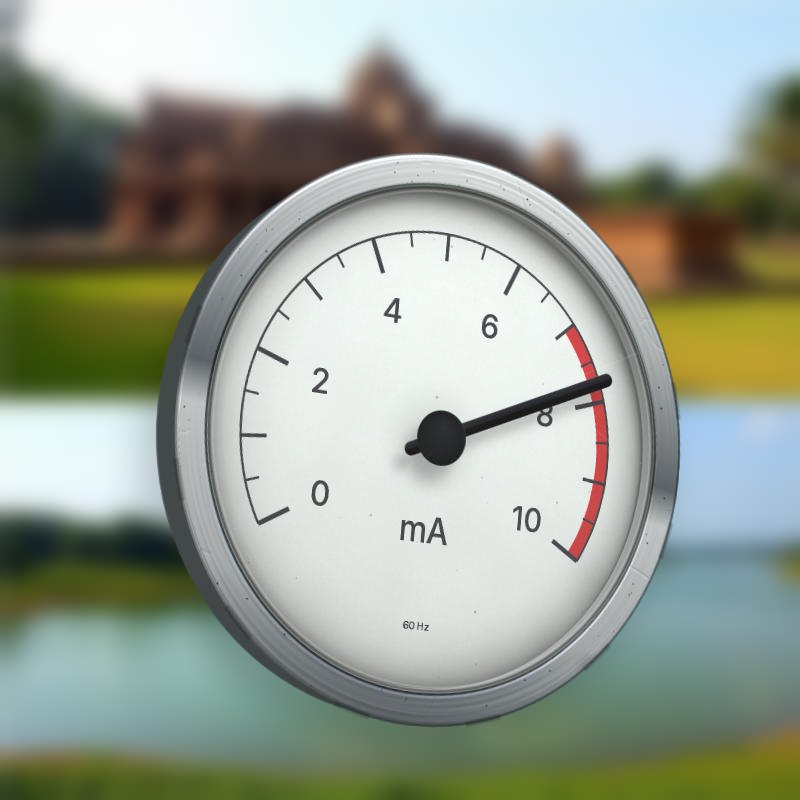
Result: 7.75 mA
